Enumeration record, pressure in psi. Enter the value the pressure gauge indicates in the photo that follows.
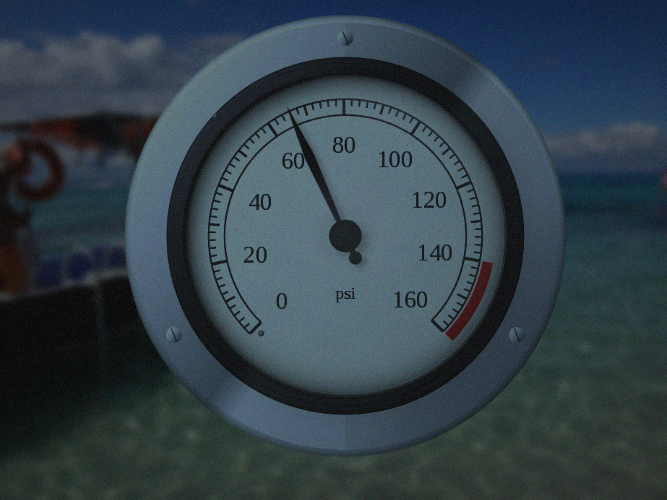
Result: 66 psi
